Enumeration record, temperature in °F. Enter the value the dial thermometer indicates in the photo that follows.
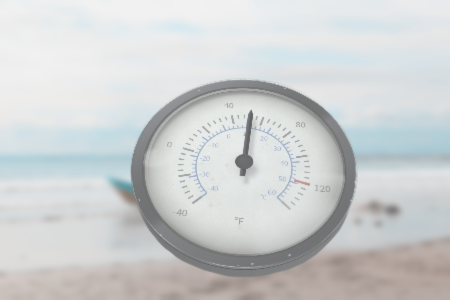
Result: 52 °F
